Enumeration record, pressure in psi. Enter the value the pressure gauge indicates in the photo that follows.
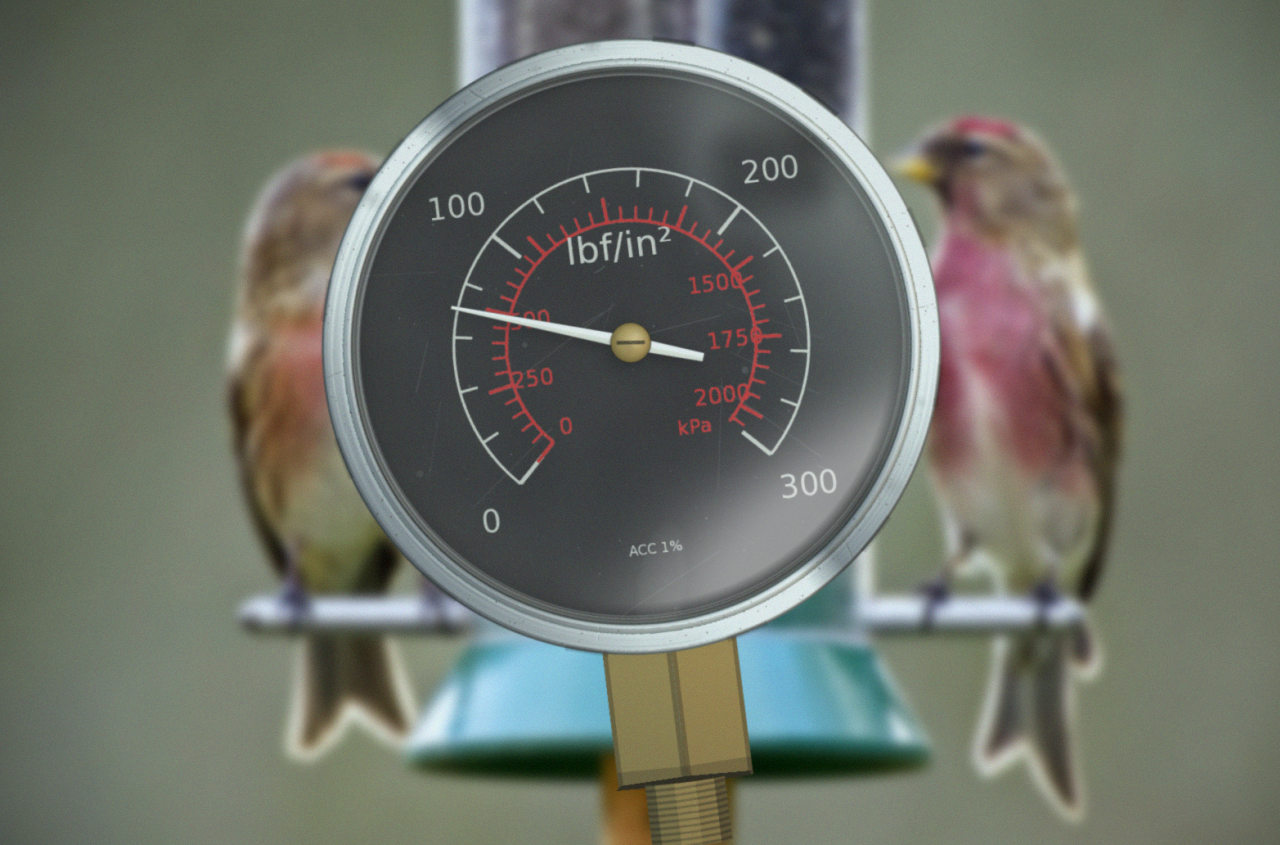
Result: 70 psi
